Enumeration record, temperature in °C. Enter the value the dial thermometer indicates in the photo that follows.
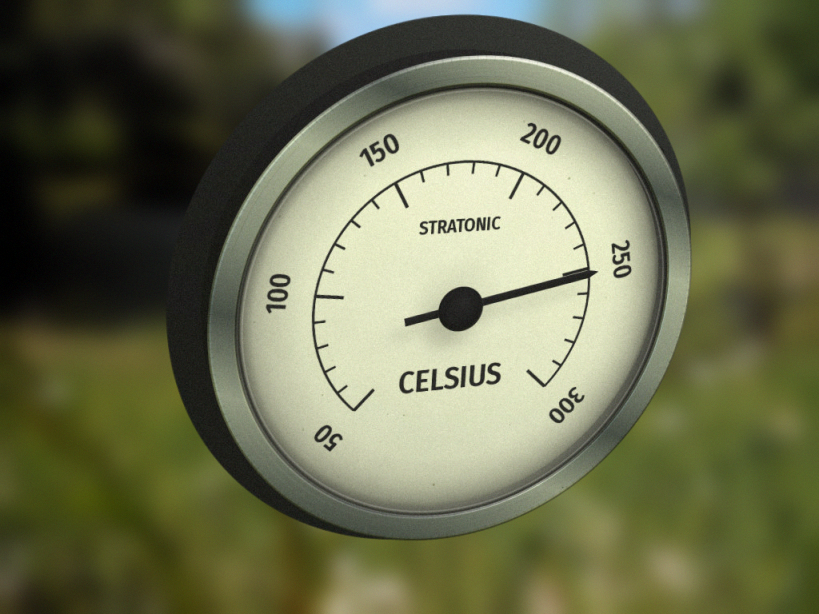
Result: 250 °C
